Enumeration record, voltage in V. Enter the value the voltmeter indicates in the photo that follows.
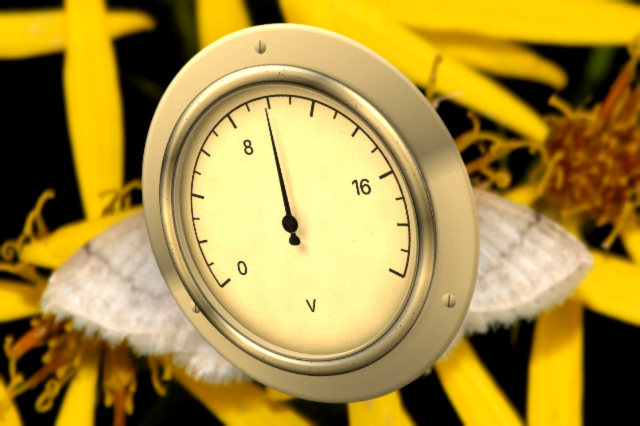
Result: 10 V
